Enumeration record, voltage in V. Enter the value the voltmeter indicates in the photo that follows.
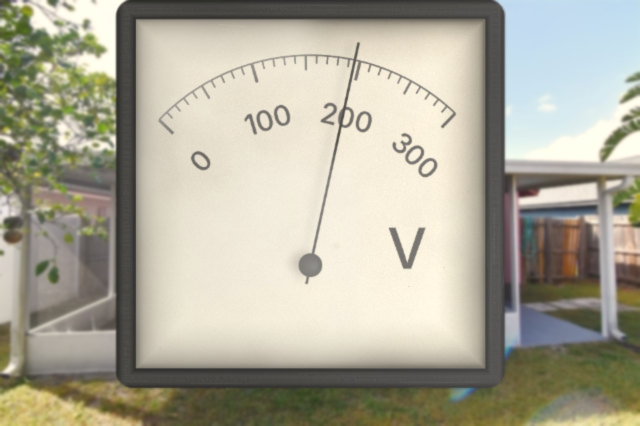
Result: 195 V
